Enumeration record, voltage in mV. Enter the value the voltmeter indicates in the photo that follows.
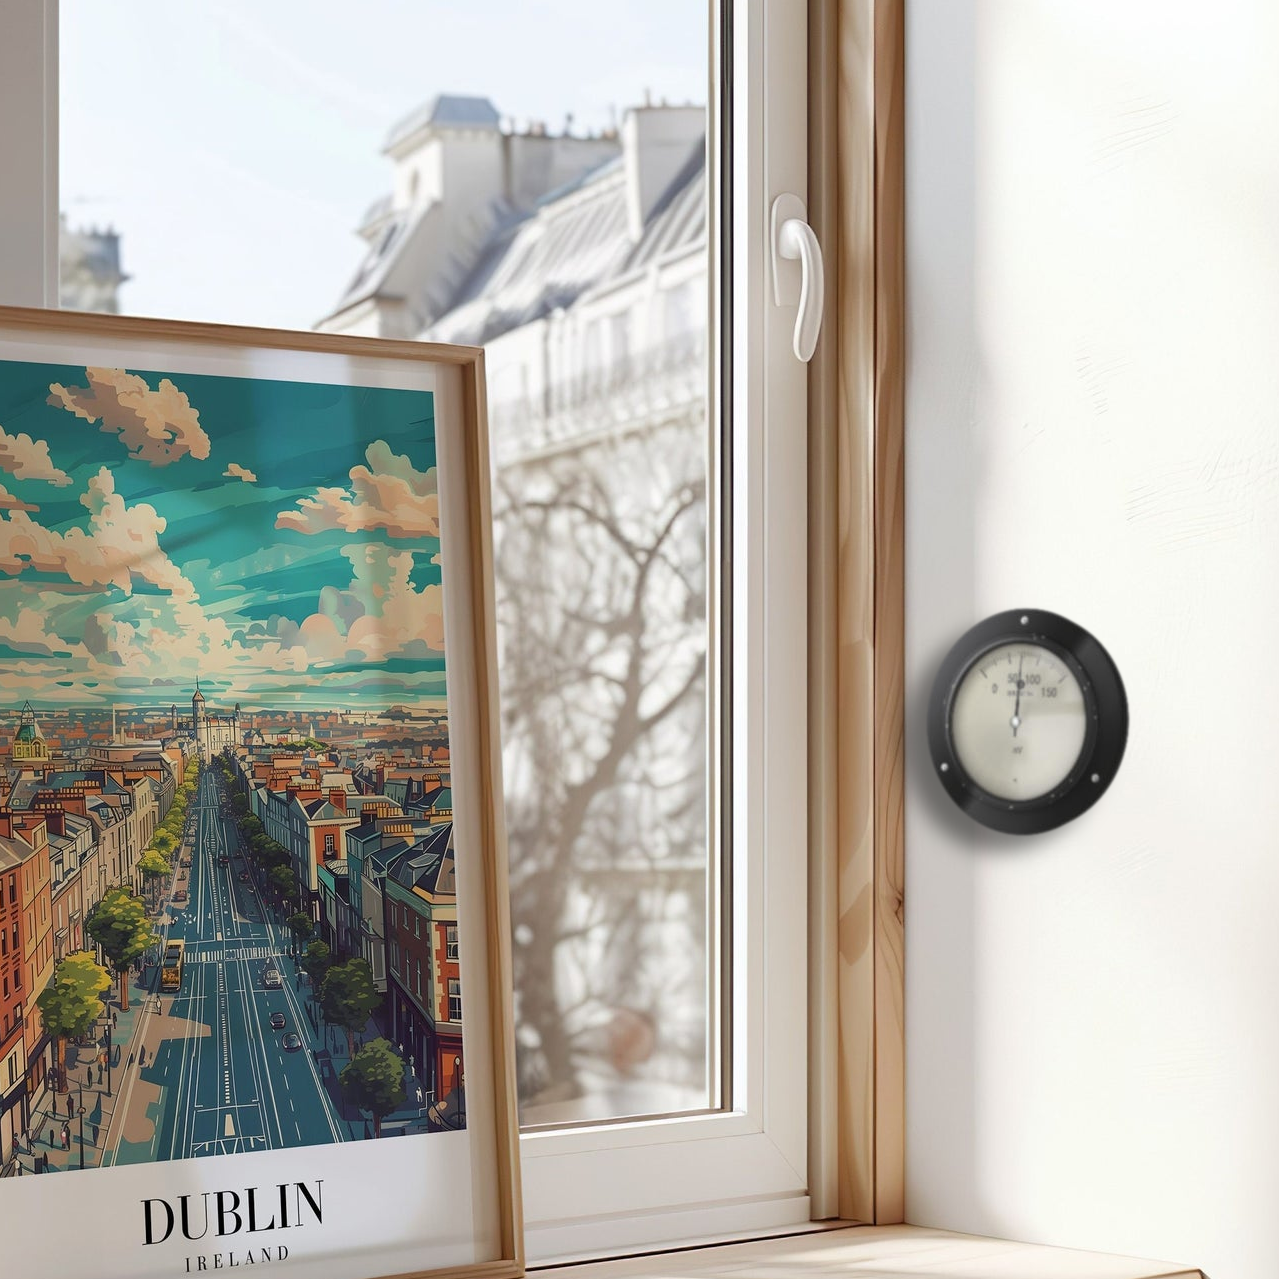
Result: 75 mV
